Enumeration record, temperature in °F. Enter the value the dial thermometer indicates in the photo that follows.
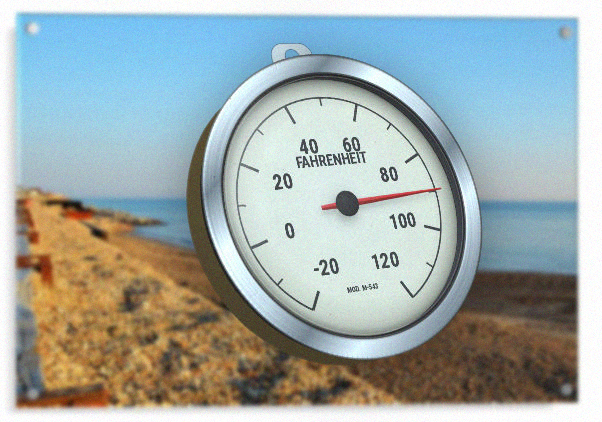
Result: 90 °F
